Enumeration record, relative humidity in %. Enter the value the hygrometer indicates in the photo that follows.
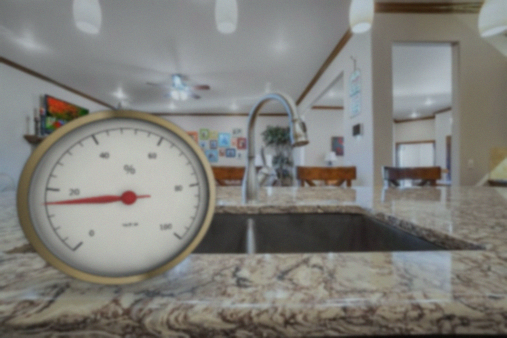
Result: 16 %
